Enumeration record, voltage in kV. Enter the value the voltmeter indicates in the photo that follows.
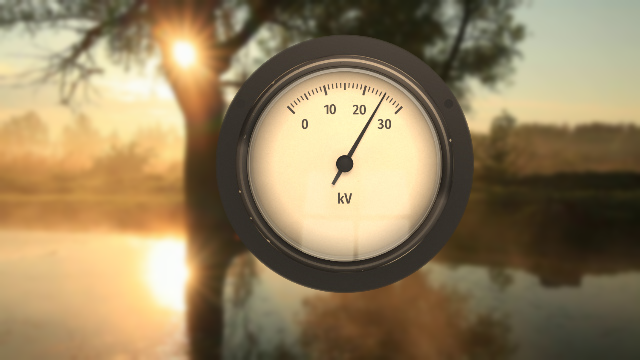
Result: 25 kV
